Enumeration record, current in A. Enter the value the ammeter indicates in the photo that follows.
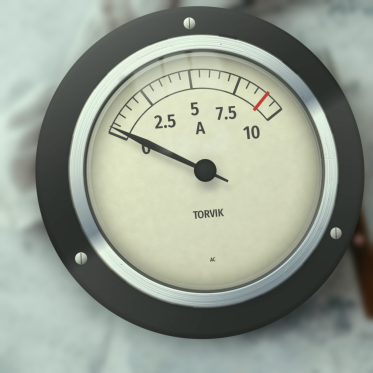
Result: 0.25 A
